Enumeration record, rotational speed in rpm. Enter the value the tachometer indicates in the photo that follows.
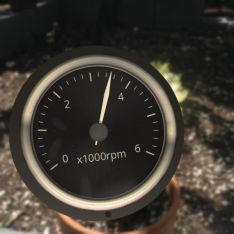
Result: 3500 rpm
